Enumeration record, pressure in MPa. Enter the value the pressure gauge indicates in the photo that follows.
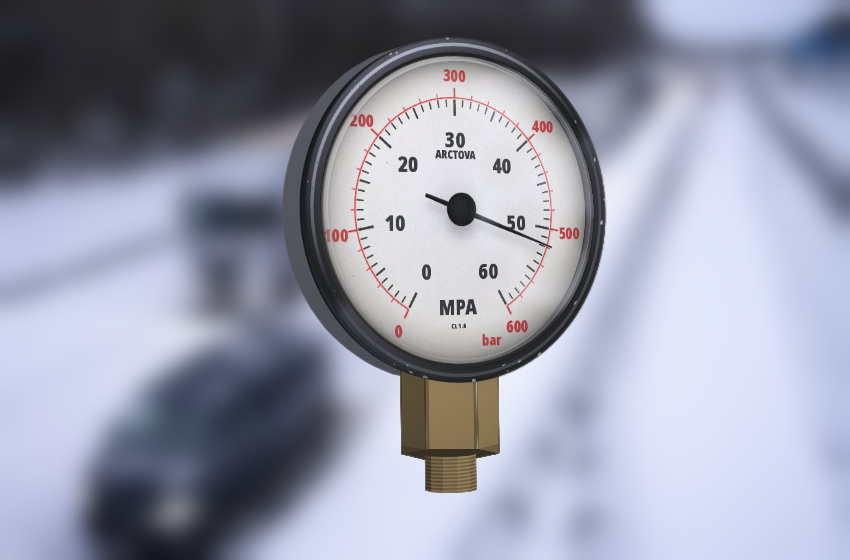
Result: 52 MPa
